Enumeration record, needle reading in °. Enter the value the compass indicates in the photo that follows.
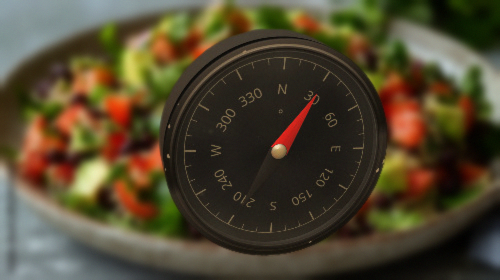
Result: 30 °
